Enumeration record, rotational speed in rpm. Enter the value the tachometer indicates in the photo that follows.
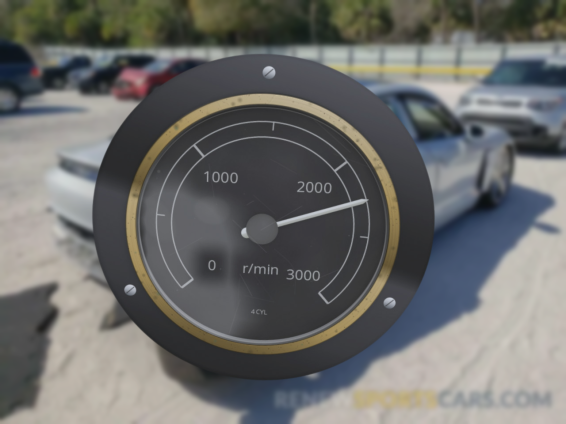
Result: 2250 rpm
